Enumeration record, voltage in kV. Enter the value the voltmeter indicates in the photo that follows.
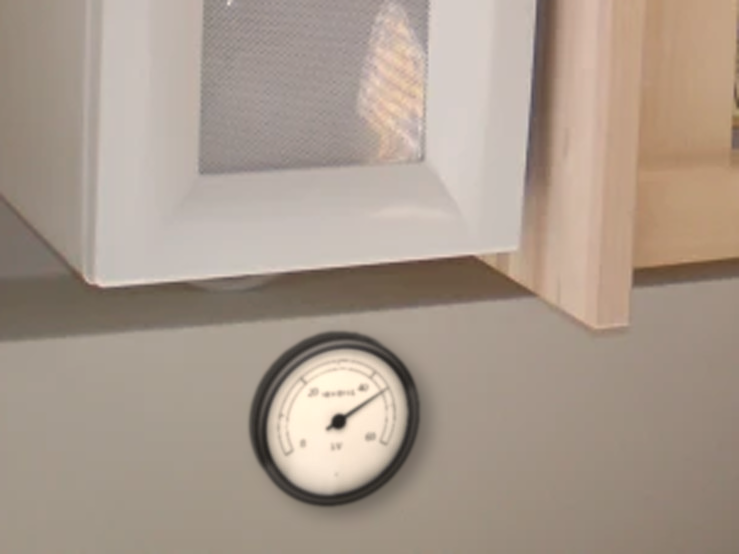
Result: 45 kV
